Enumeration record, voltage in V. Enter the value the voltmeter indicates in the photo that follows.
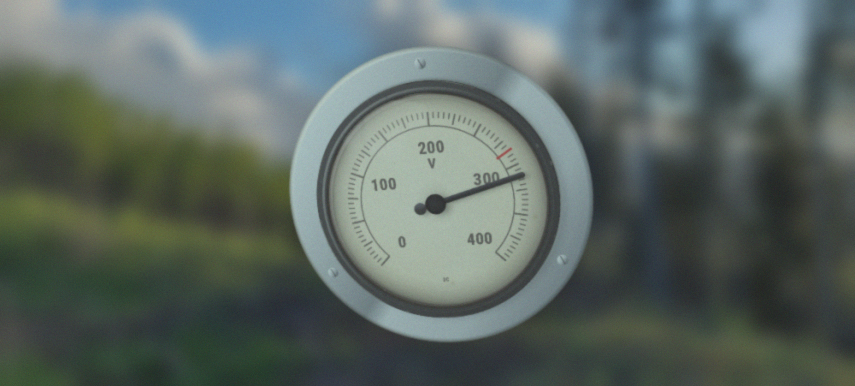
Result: 310 V
